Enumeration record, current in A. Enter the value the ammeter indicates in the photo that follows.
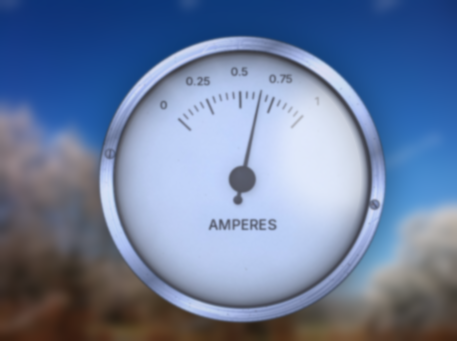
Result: 0.65 A
